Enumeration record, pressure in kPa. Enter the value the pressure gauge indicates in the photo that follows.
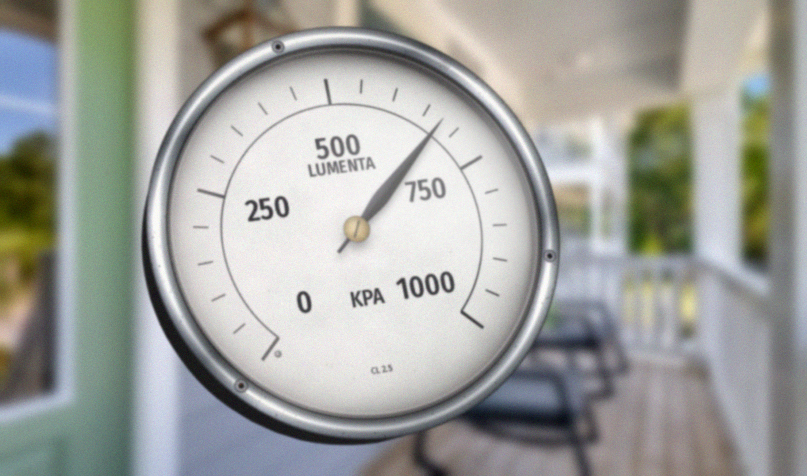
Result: 675 kPa
